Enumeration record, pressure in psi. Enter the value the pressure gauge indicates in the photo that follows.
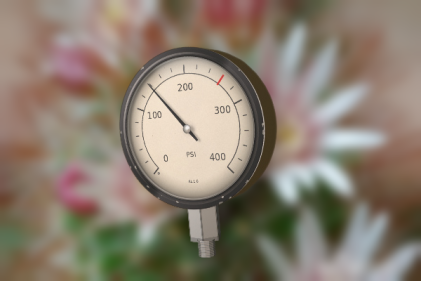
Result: 140 psi
